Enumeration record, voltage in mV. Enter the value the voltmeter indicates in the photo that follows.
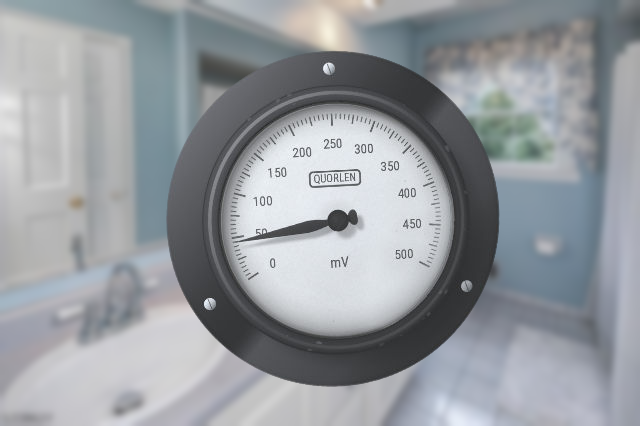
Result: 45 mV
